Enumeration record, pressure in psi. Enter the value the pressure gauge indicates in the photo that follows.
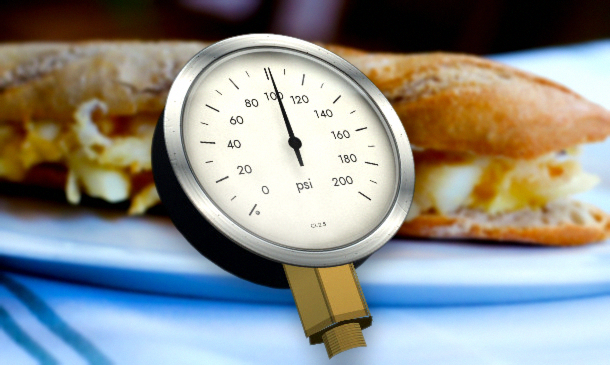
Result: 100 psi
